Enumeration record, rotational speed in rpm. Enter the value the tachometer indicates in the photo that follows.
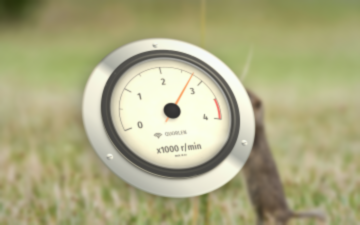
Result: 2750 rpm
